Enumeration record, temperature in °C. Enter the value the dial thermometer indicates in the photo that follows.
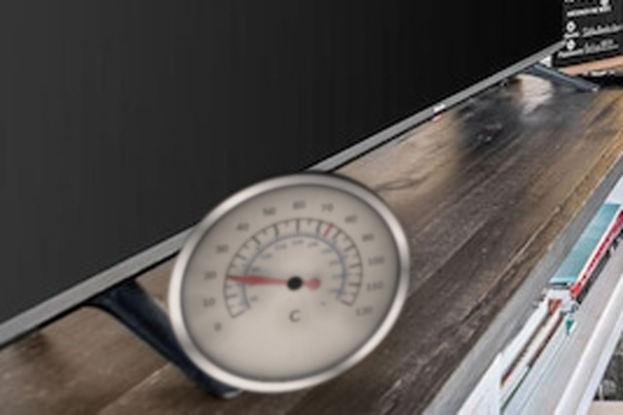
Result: 20 °C
